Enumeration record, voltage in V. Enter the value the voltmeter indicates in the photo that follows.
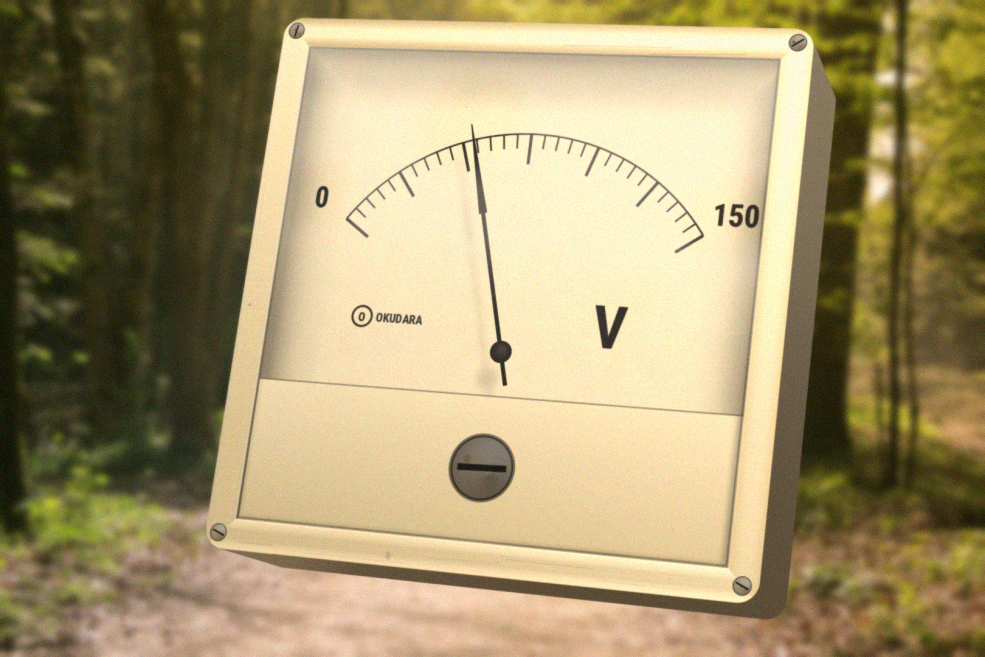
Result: 55 V
